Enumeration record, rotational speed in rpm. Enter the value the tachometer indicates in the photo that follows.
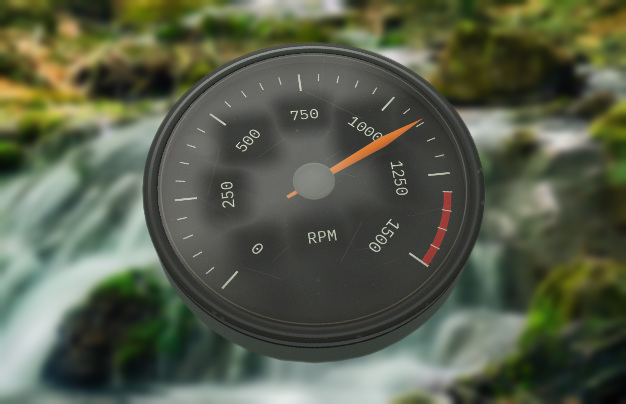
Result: 1100 rpm
